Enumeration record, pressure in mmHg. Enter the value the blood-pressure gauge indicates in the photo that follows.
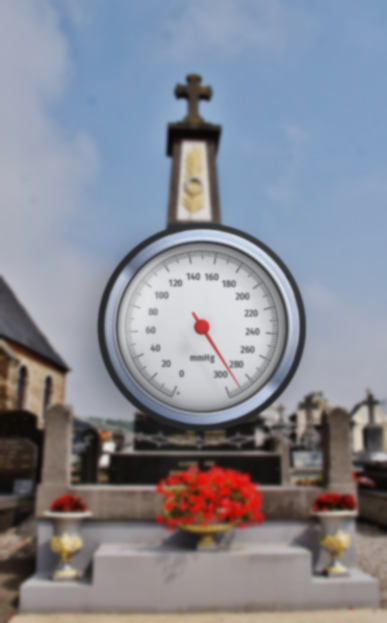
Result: 290 mmHg
